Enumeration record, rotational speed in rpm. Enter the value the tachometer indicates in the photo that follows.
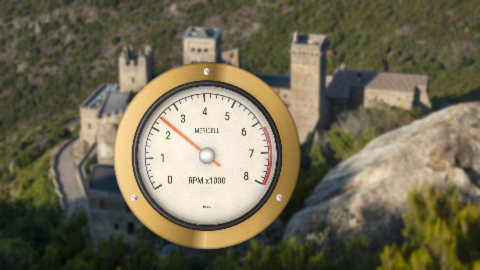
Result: 2400 rpm
